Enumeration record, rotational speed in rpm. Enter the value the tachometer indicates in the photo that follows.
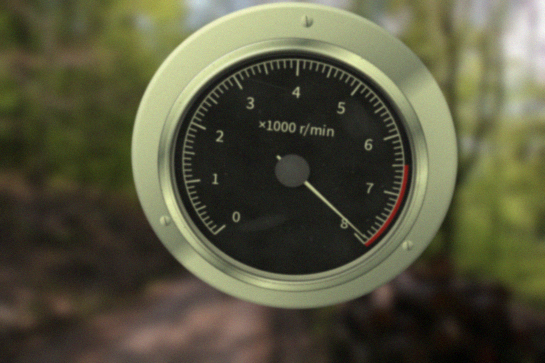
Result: 7900 rpm
